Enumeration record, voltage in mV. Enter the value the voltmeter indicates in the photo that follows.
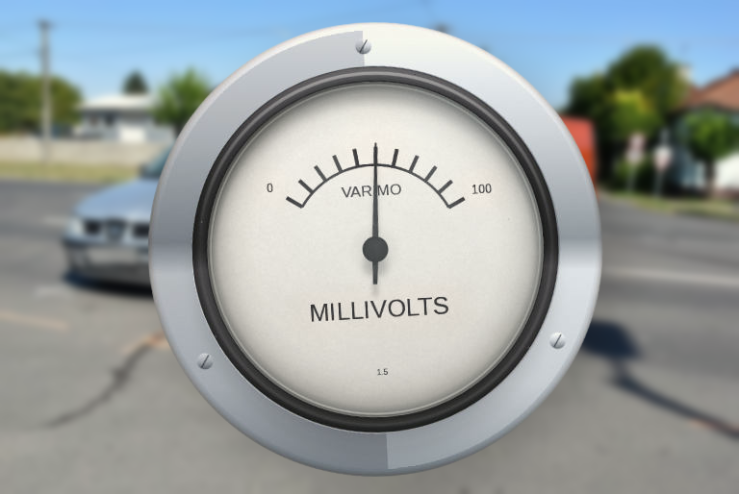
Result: 50 mV
